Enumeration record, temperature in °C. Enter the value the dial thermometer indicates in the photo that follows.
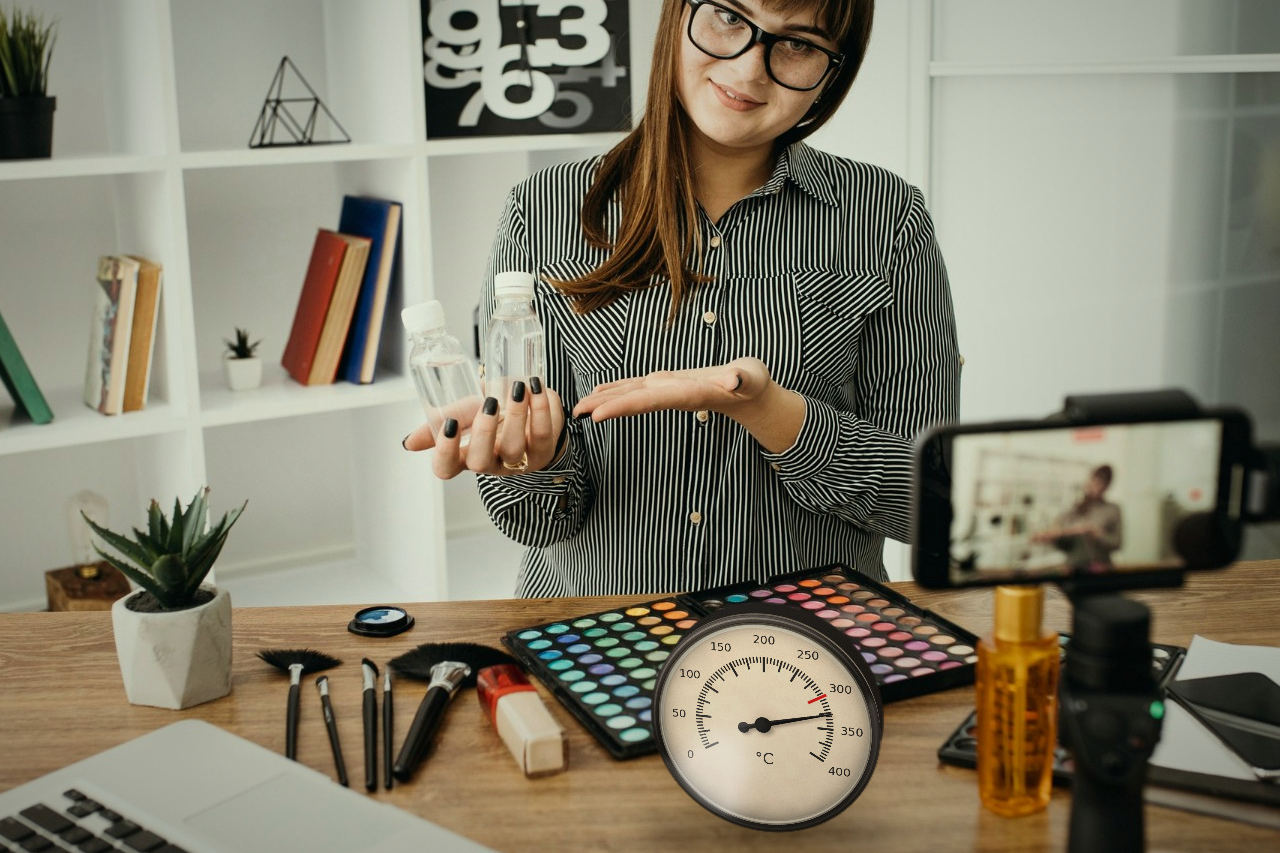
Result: 325 °C
